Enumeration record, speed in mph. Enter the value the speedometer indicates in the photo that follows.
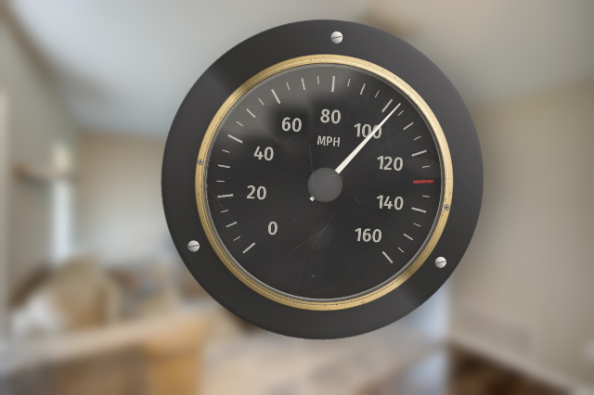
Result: 102.5 mph
